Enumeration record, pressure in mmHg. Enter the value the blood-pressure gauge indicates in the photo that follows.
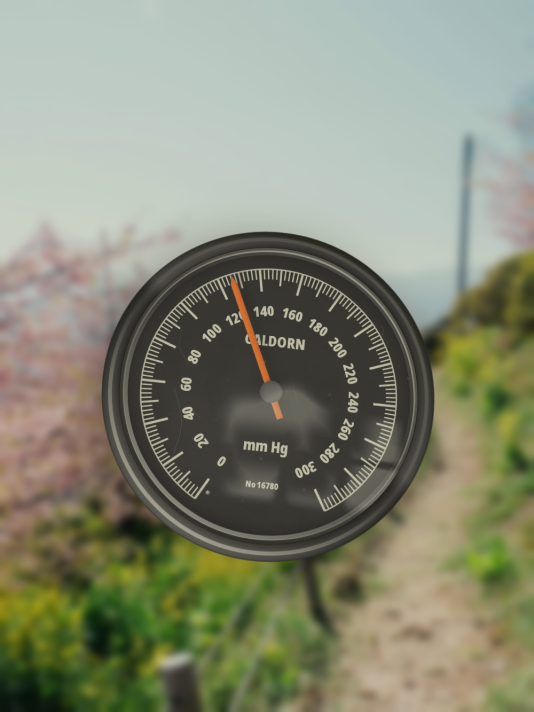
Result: 126 mmHg
